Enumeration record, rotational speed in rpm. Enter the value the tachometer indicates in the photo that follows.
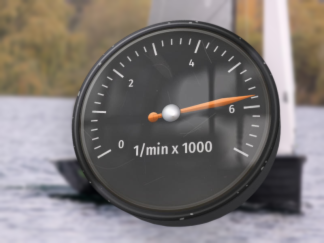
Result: 5800 rpm
